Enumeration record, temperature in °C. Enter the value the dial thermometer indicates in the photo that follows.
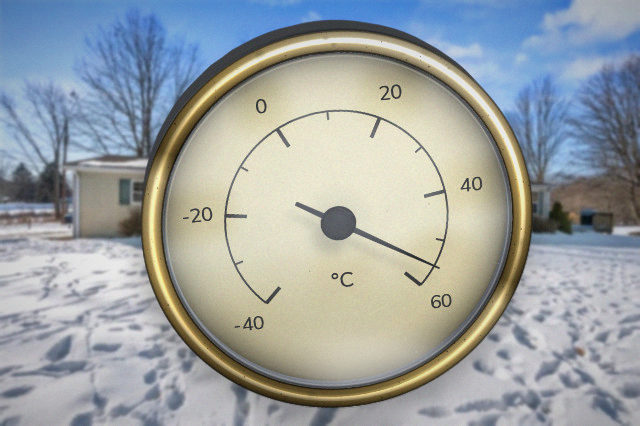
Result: 55 °C
